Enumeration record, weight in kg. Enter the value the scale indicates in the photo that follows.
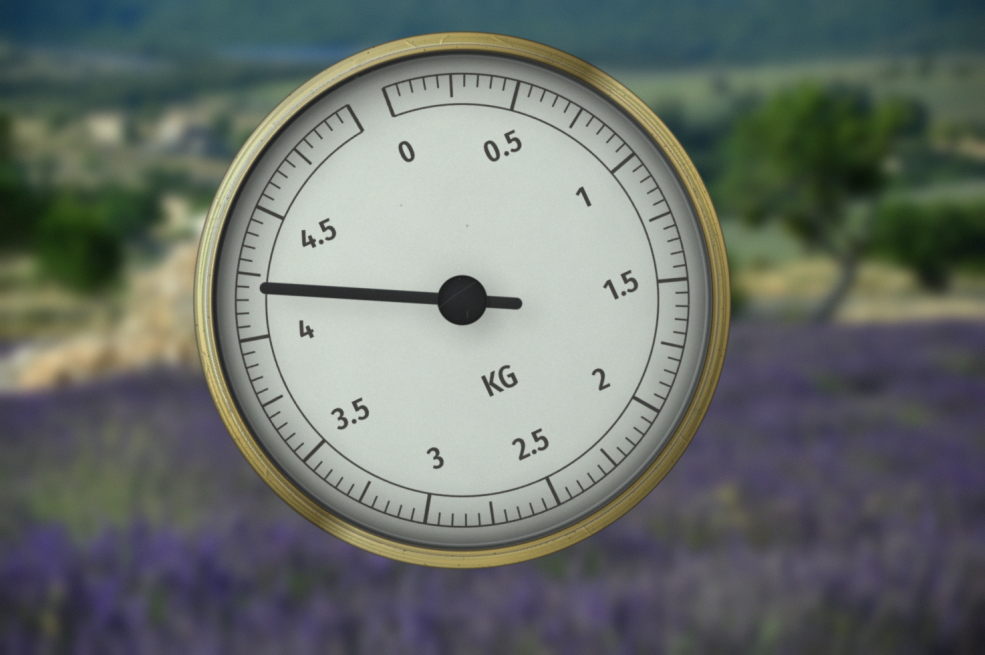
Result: 4.2 kg
